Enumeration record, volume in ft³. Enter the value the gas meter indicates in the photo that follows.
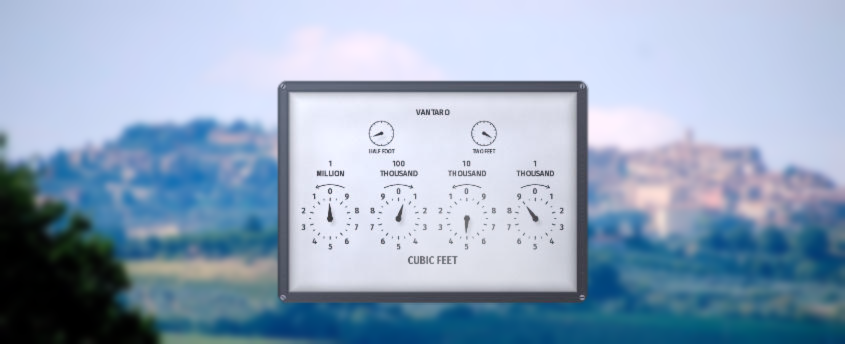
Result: 4900 ft³
